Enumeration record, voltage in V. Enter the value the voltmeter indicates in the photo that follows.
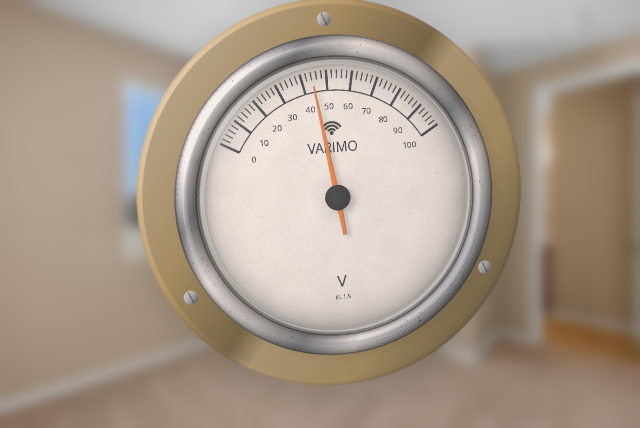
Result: 44 V
